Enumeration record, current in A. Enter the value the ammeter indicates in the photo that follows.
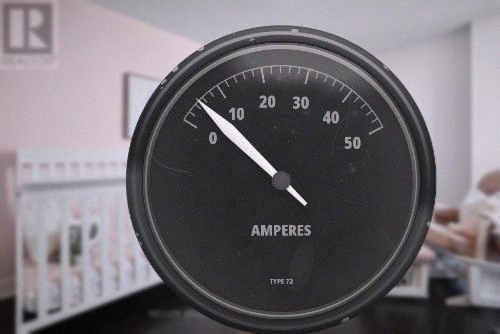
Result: 5 A
